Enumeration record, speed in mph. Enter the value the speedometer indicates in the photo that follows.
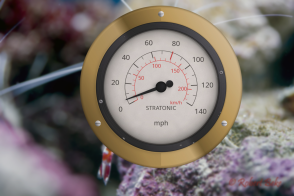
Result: 5 mph
